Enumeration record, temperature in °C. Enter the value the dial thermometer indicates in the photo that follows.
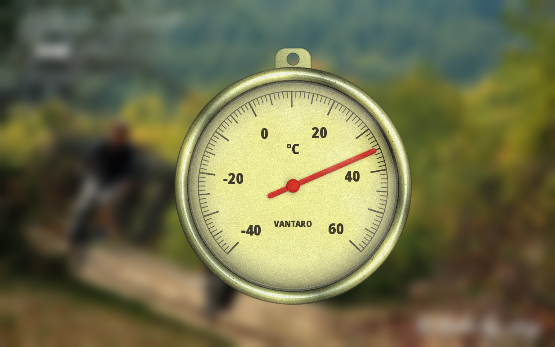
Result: 35 °C
